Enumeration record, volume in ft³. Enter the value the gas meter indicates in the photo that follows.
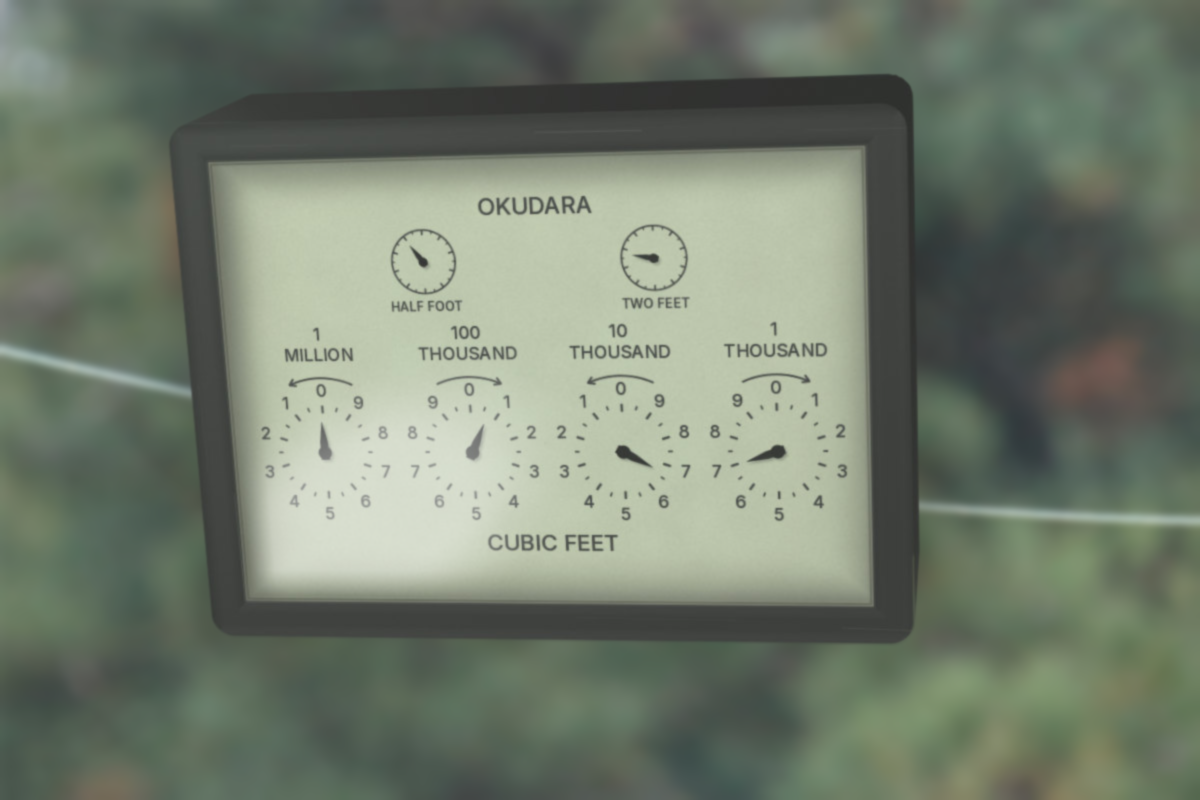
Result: 6700 ft³
